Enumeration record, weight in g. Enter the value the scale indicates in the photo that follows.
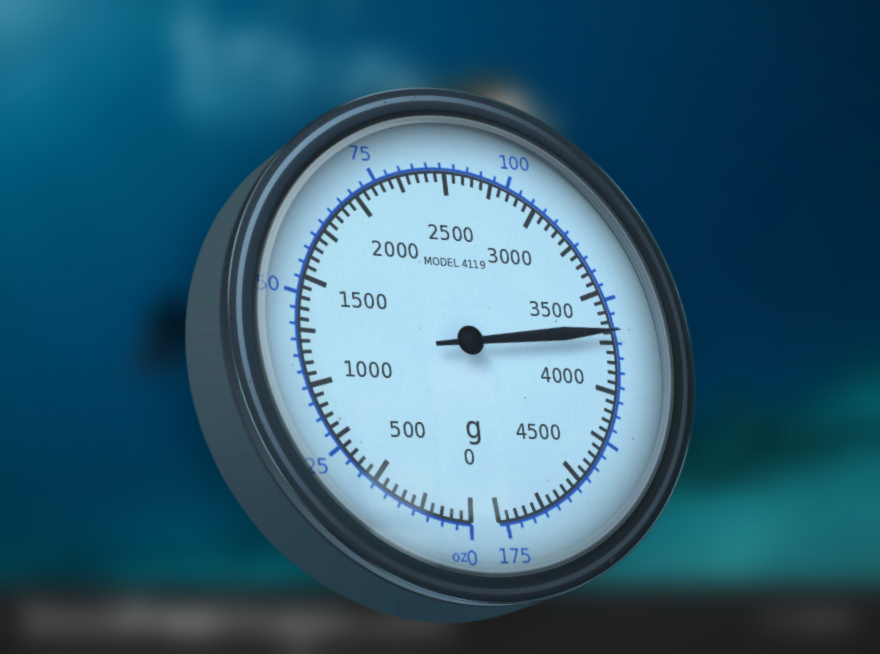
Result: 3700 g
